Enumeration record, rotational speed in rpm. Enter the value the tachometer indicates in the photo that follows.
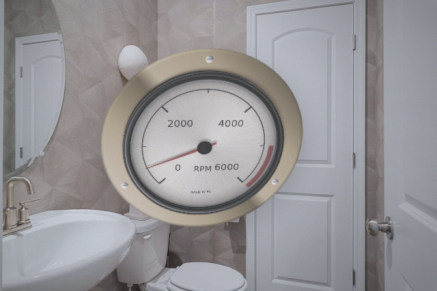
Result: 500 rpm
